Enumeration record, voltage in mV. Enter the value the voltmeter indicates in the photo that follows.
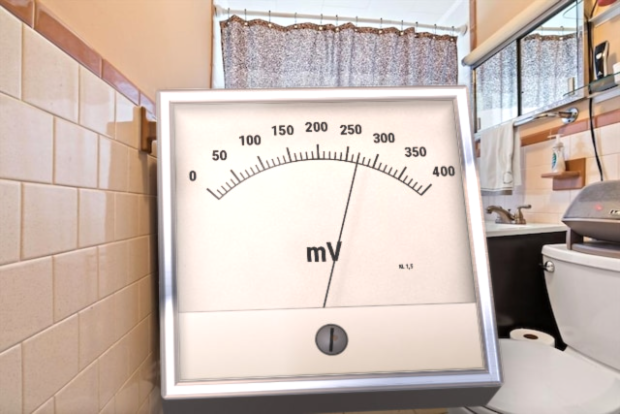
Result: 270 mV
